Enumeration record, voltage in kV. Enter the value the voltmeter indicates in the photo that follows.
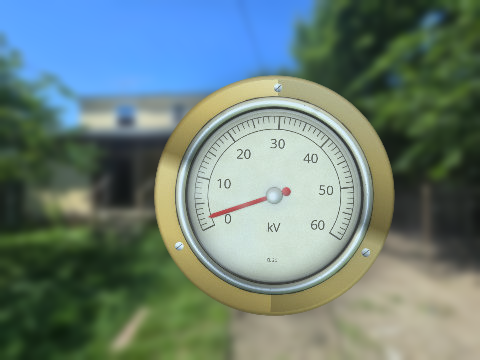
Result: 2 kV
